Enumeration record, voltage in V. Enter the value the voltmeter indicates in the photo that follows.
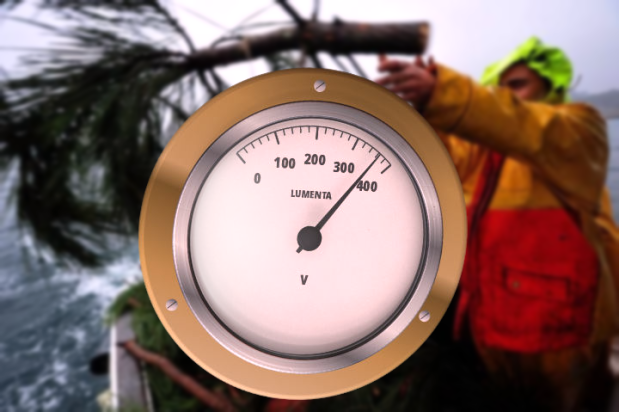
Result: 360 V
